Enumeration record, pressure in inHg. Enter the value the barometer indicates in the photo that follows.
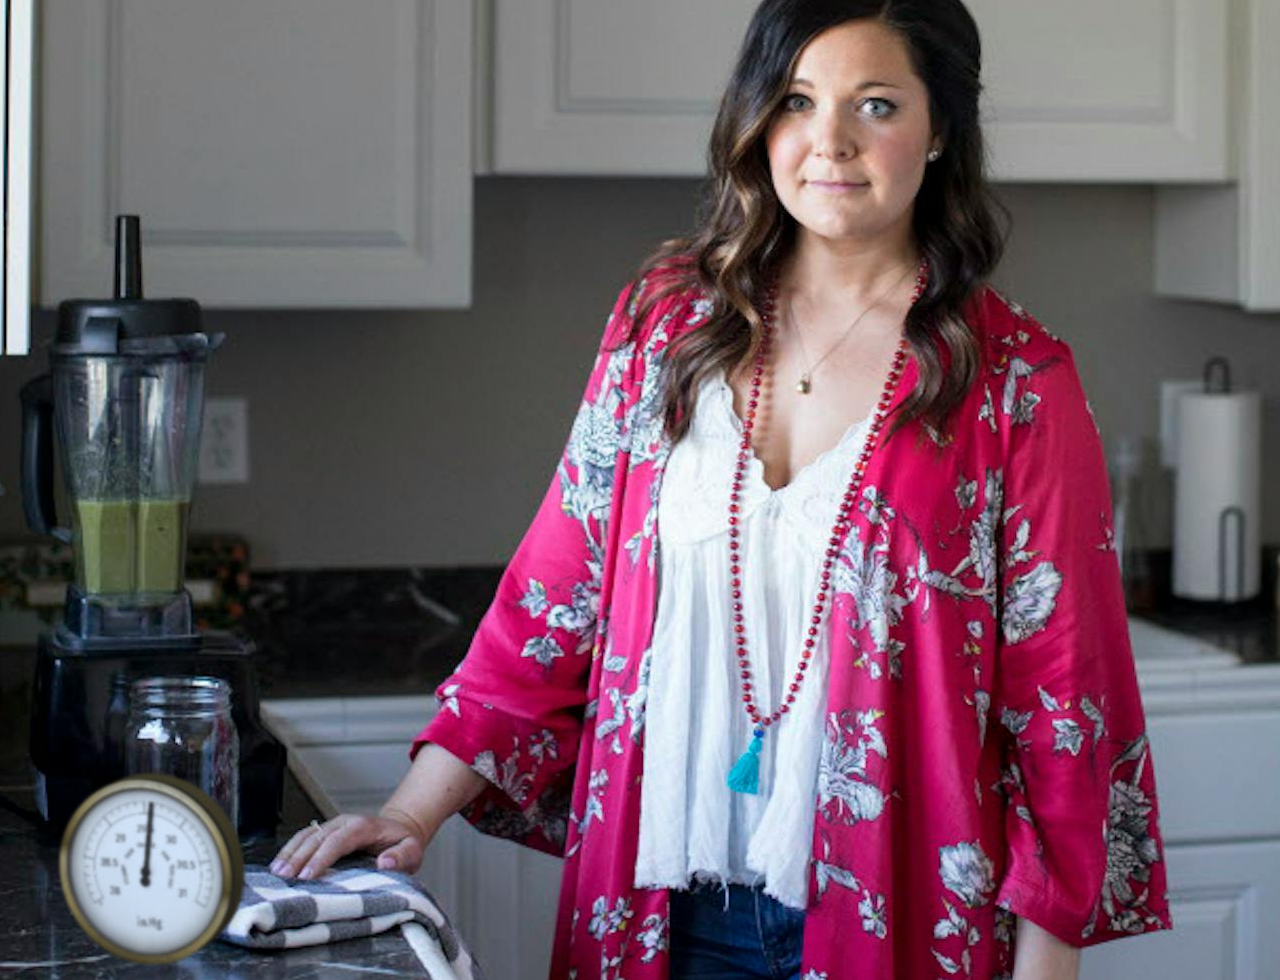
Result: 29.6 inHg
